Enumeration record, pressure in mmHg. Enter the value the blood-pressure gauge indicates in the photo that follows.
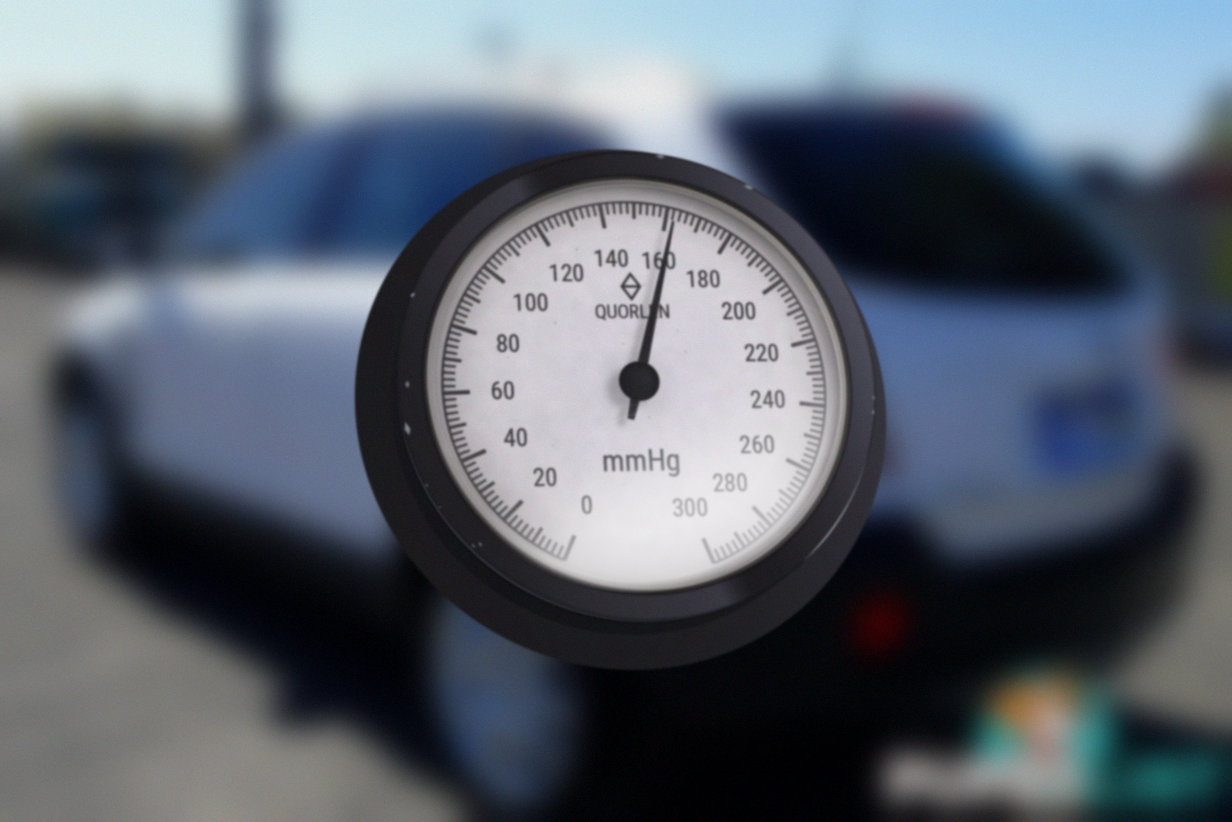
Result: 162 mmHg
